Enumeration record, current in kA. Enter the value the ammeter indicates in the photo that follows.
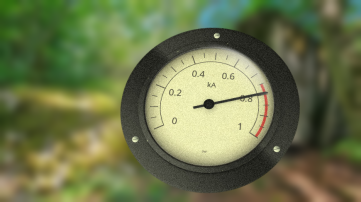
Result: 0.8 kA
